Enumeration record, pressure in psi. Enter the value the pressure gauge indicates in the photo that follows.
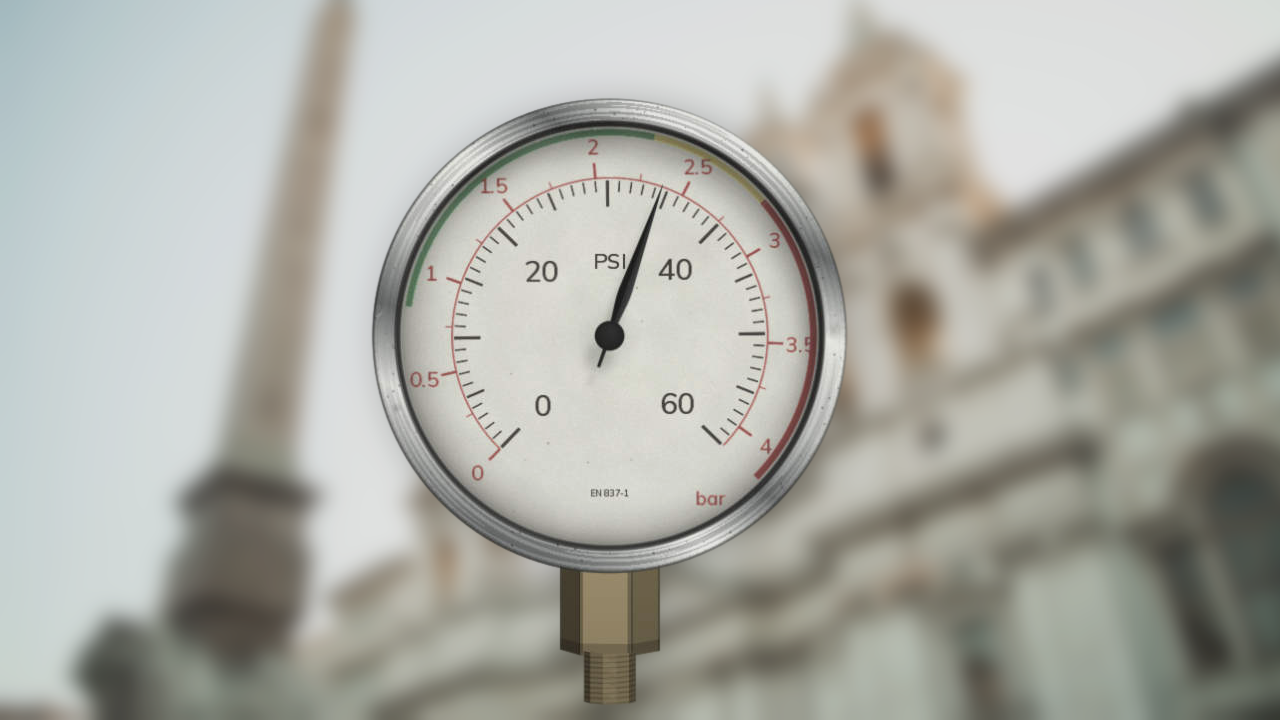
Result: 34.5 psi
